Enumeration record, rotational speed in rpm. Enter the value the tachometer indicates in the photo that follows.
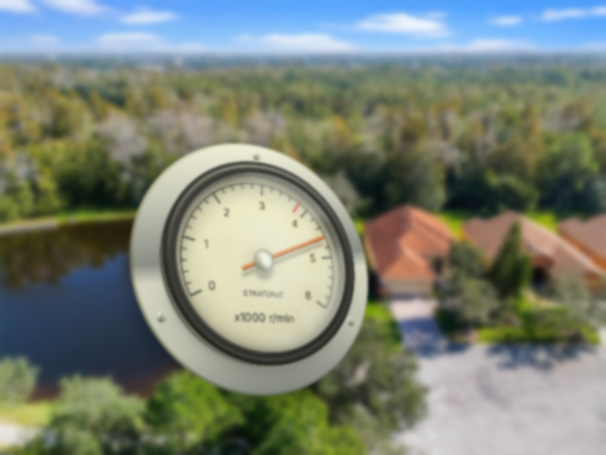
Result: 4600 rpm
